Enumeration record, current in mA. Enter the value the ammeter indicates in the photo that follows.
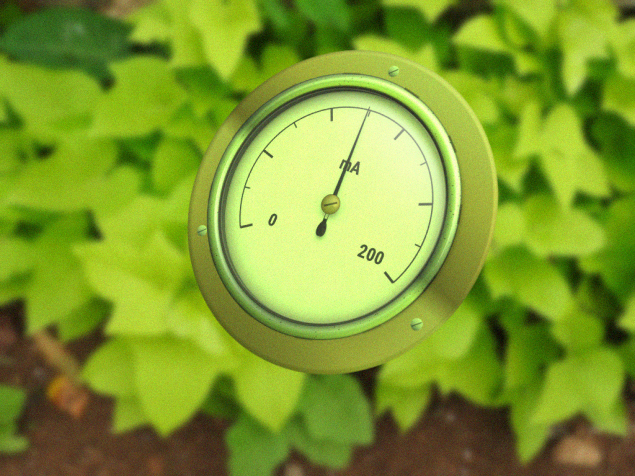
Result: 100 mA
